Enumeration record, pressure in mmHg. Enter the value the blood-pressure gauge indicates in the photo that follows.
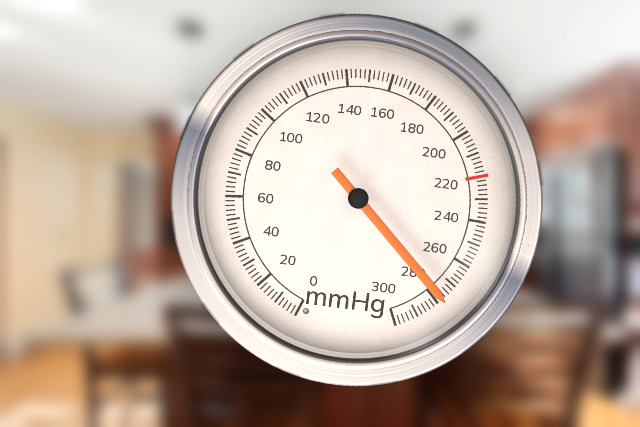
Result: 278 mmHg
